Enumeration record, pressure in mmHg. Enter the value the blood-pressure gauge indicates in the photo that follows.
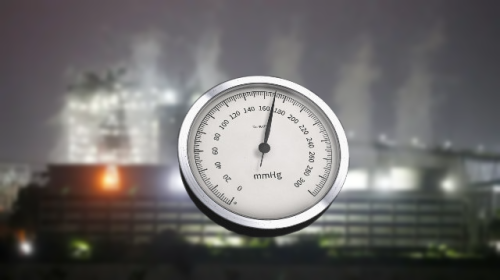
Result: 170 mmHg
